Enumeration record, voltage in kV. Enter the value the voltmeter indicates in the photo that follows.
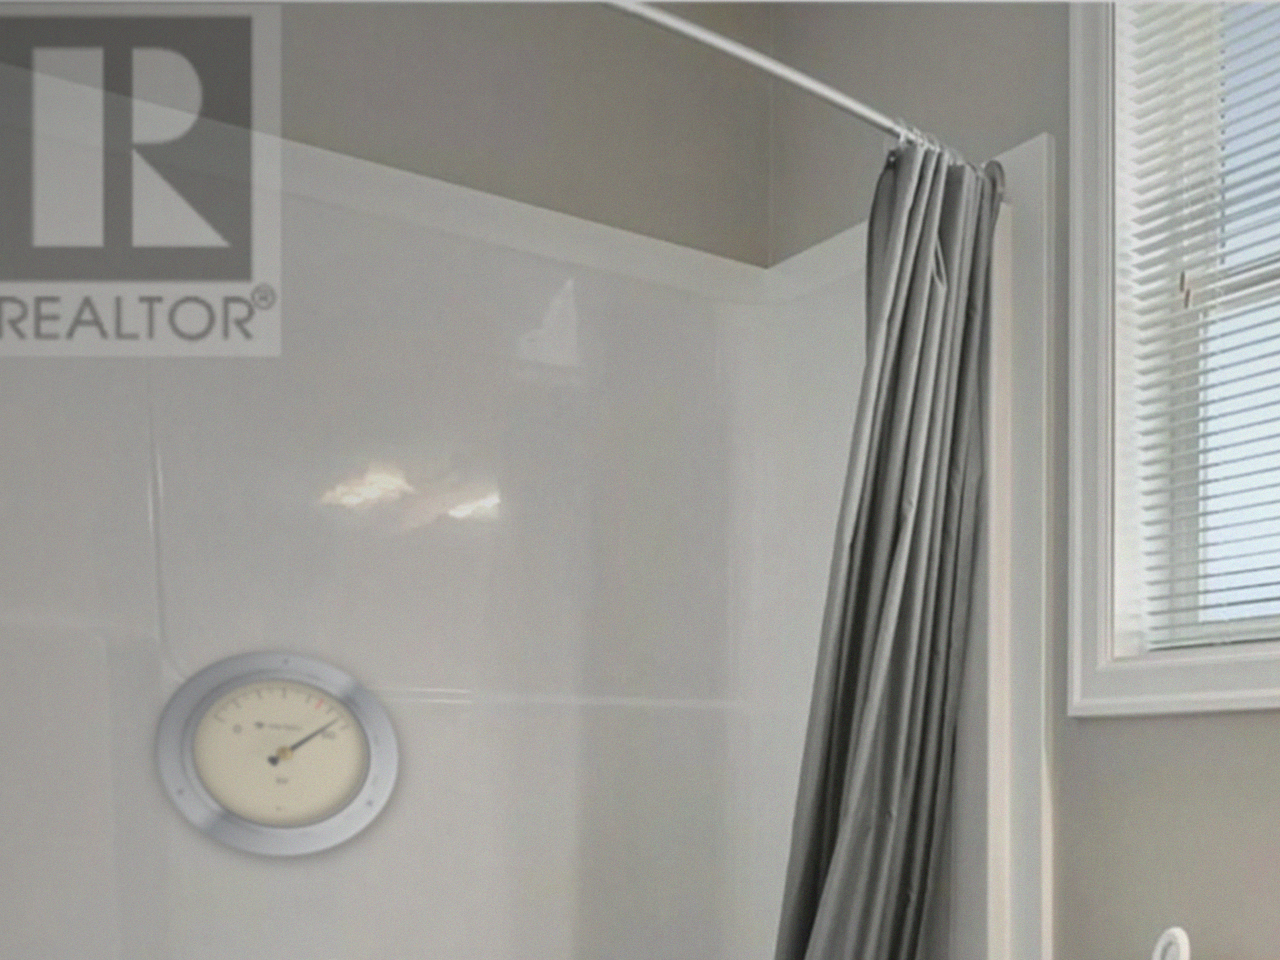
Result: 55 kV
